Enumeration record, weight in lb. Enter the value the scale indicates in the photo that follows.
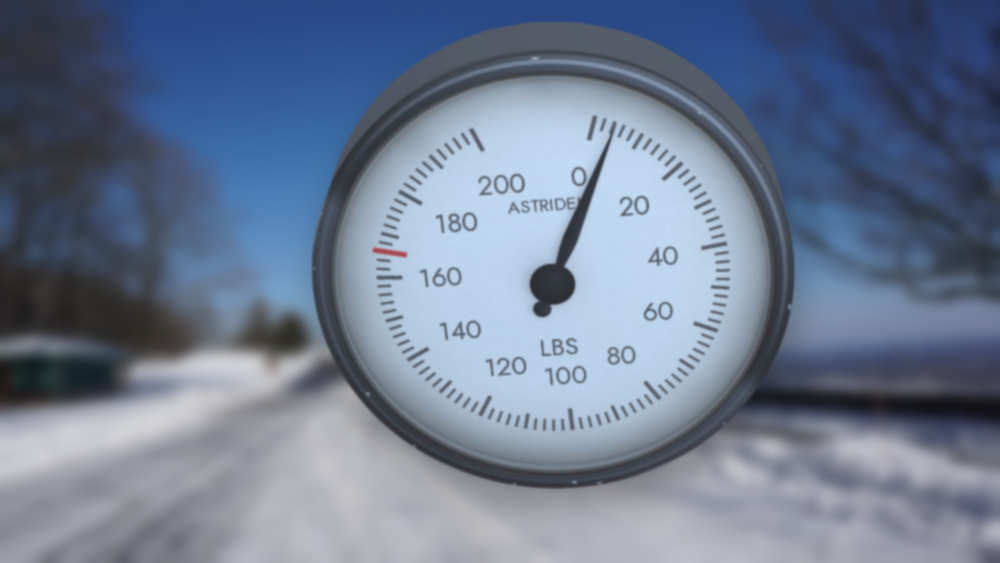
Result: 4 lb
